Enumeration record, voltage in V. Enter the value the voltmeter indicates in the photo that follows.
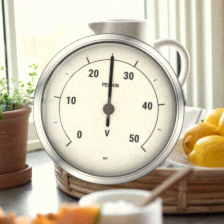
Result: 25 V
